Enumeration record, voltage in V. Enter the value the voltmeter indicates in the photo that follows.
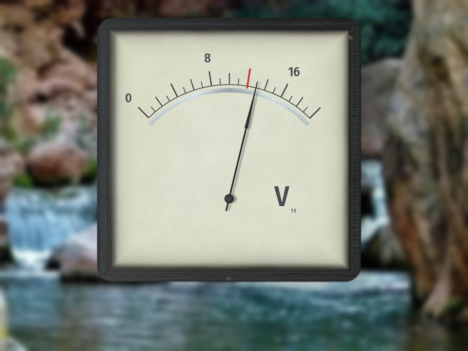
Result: 13 V
